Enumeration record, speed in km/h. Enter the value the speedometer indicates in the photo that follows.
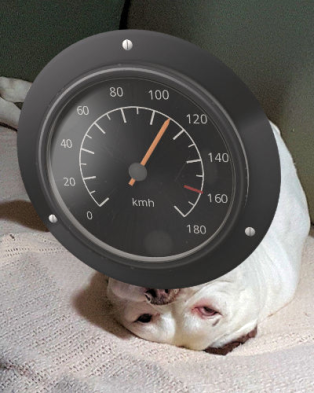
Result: 110 km/h
